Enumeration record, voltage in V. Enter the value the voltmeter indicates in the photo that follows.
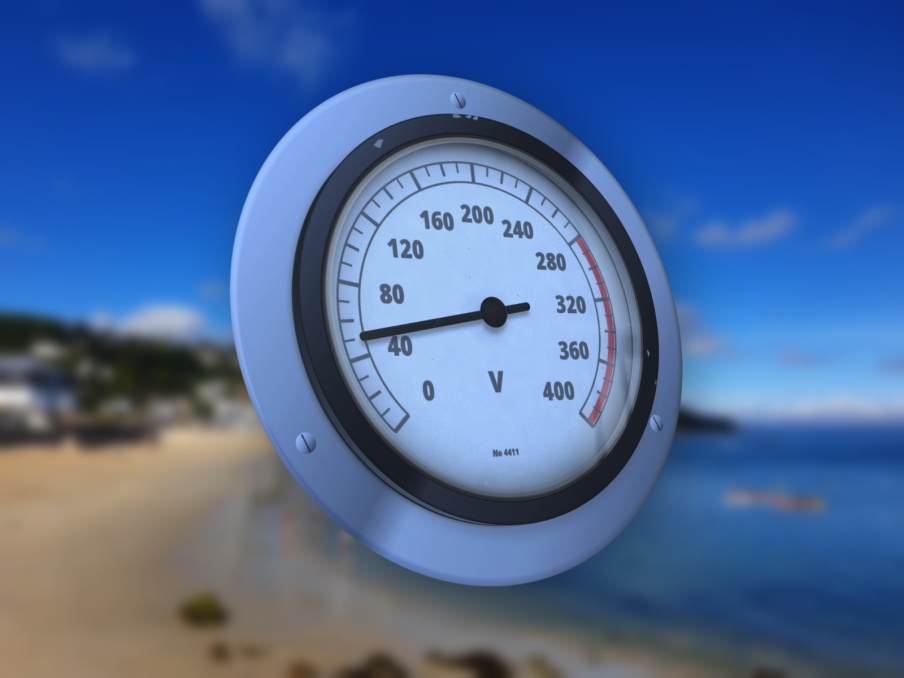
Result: 50 V
